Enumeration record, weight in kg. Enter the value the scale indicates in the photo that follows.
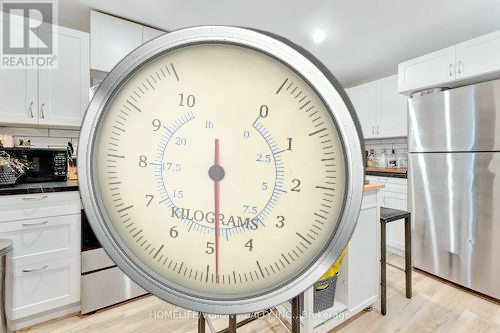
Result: 4.8 kg
